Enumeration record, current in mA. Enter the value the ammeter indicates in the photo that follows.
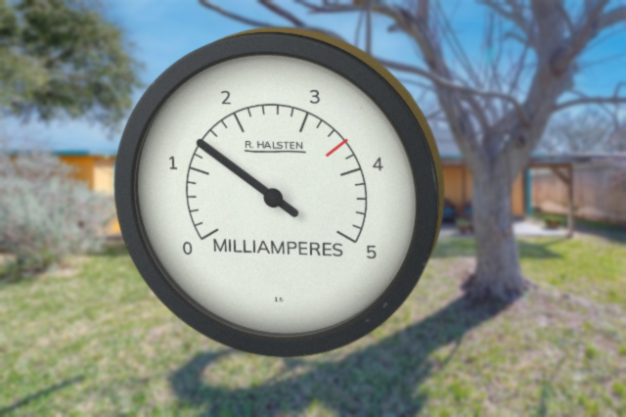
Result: 1.4 mA
